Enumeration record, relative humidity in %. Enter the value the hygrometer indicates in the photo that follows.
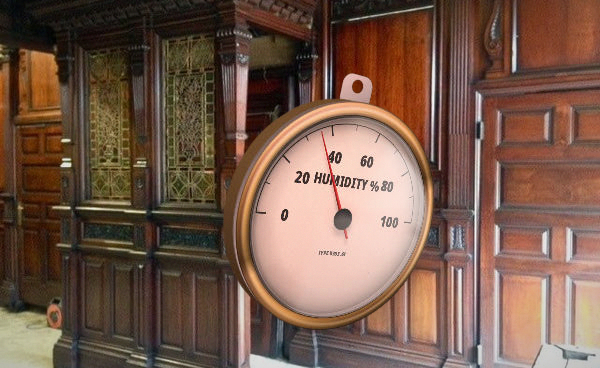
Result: 35 %
